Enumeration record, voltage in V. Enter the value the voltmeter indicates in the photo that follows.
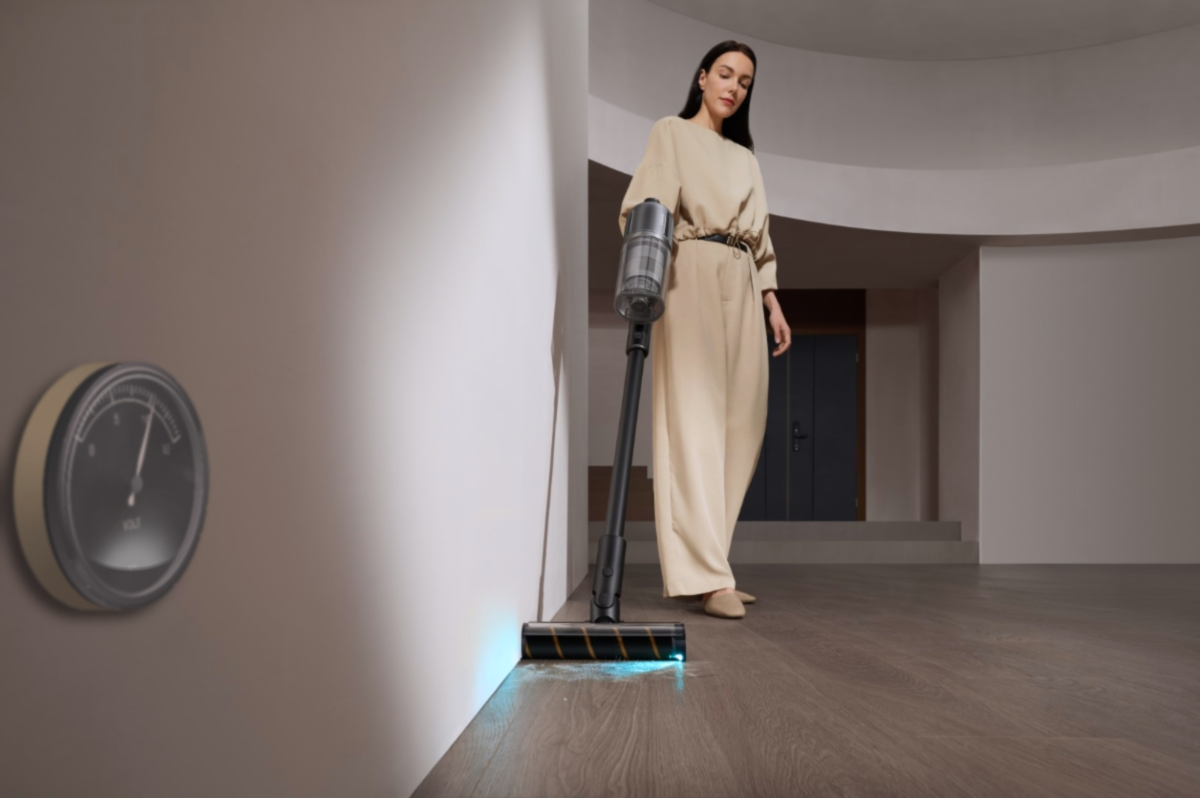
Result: 10 V
